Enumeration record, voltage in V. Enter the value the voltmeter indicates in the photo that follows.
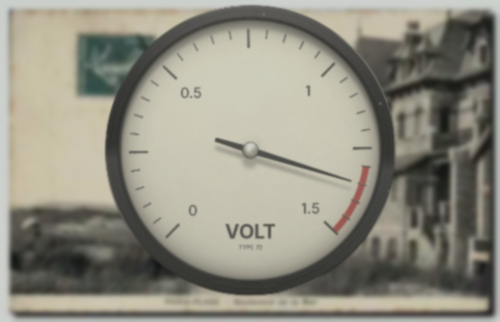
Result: 1.35 V
